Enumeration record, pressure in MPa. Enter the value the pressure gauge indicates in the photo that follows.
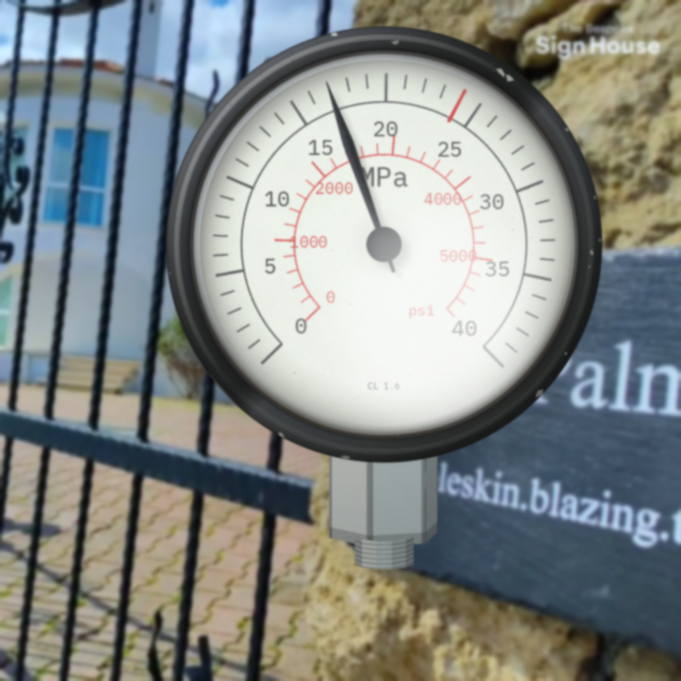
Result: 17 MPa
